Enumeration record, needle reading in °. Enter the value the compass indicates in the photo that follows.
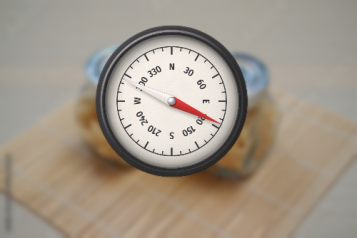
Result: 115 °
